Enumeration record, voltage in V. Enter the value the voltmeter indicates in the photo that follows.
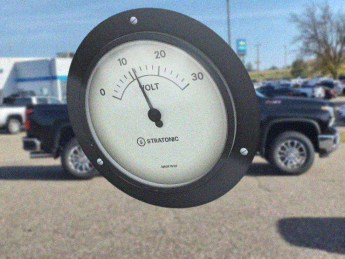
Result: 12 V
